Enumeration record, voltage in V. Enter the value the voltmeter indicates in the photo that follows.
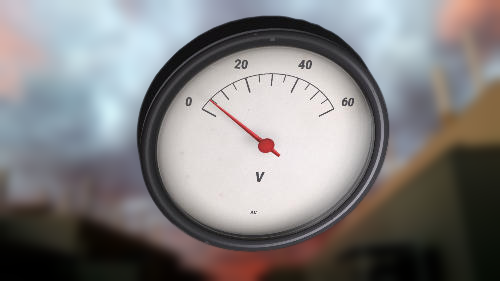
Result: 5 V
